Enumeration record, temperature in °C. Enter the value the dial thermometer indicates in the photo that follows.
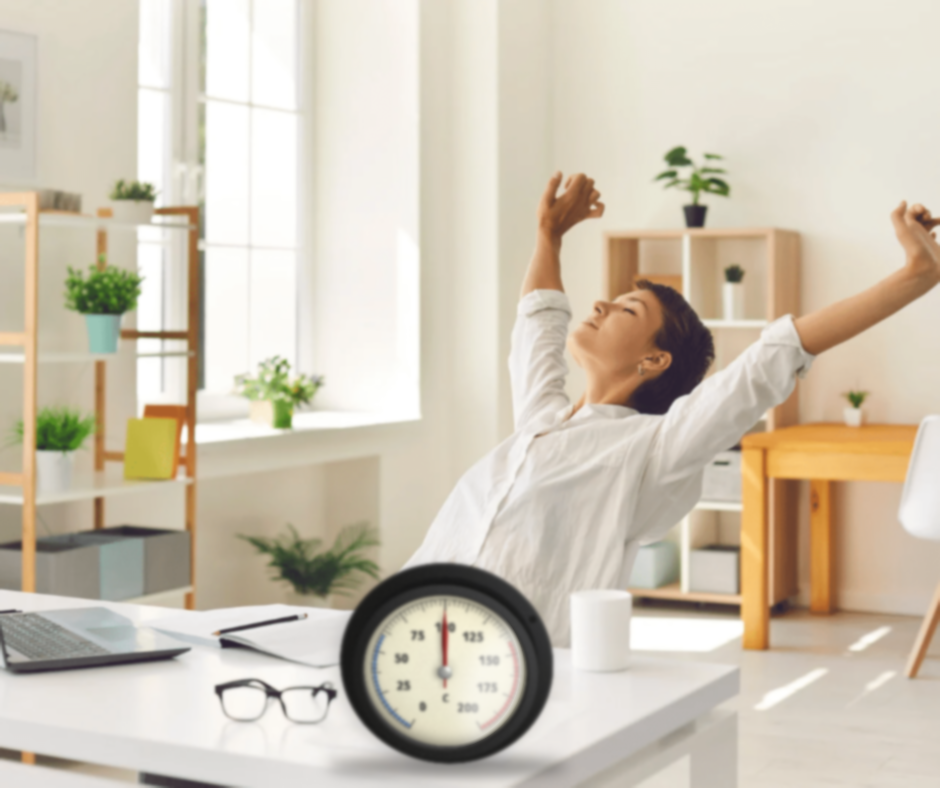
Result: 100 °C
